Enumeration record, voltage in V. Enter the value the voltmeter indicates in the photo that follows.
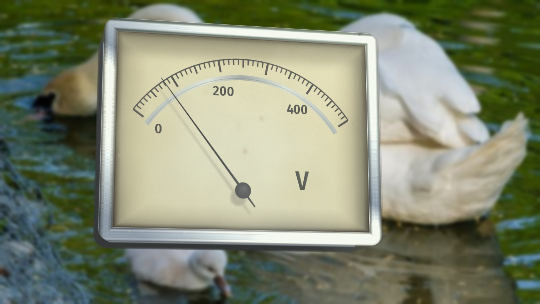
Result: 80 V
